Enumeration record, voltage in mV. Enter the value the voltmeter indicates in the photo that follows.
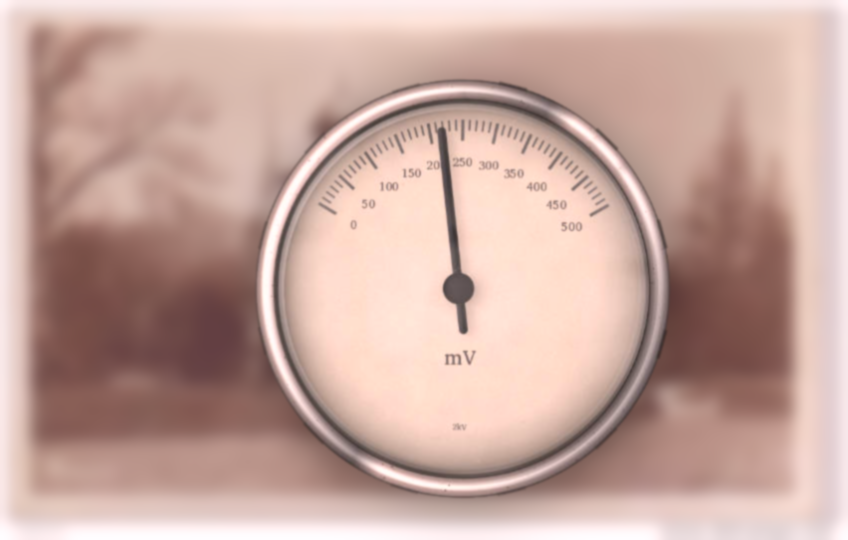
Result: 220 mV
